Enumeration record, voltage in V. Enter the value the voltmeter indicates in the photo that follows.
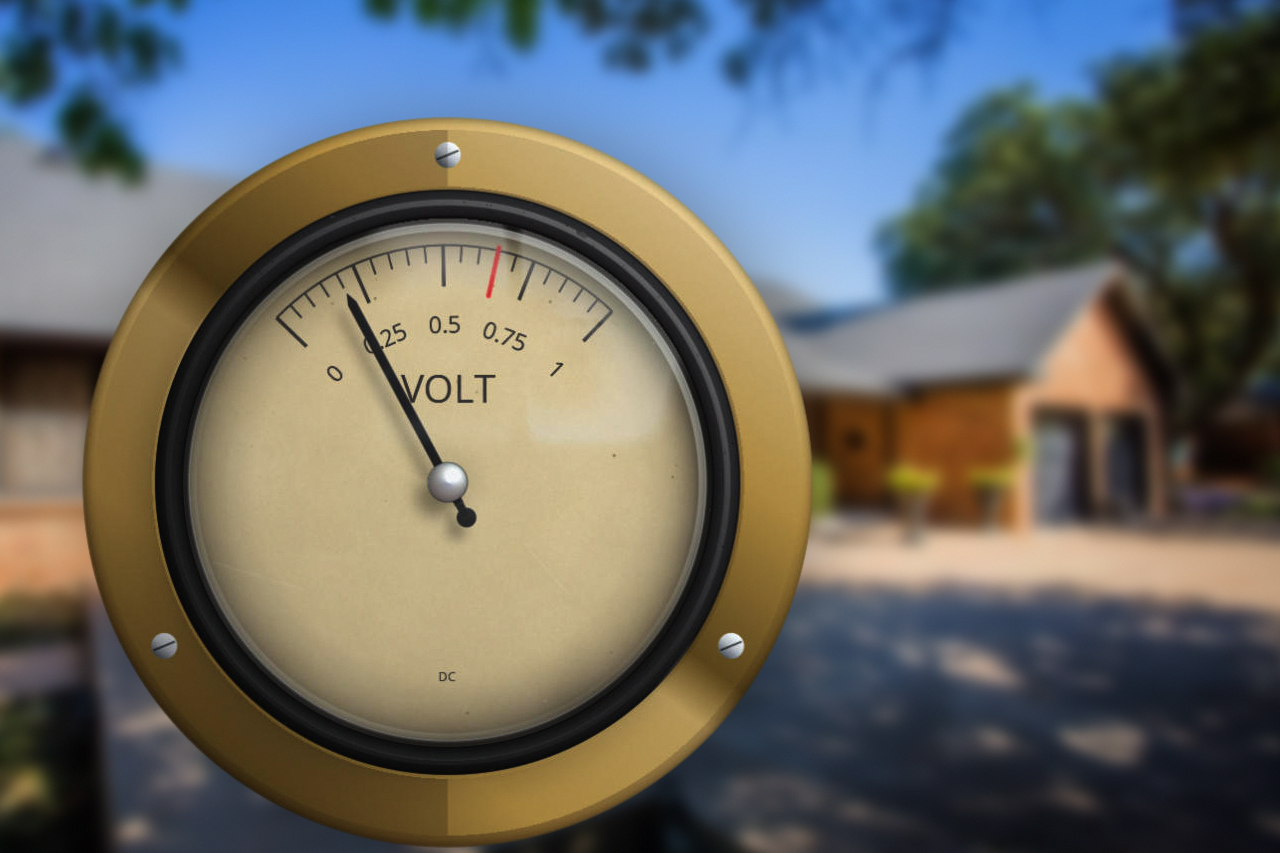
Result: 0.2 V
